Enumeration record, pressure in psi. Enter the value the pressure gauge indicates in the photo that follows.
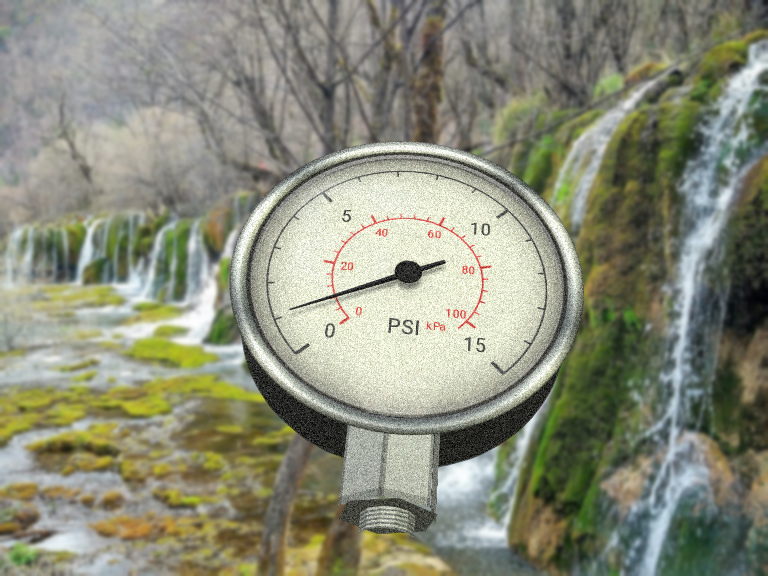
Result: 1 psi
